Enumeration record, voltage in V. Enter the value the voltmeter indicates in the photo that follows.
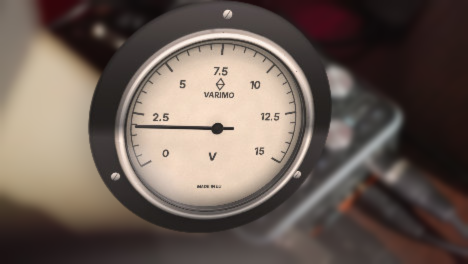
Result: 2 V
